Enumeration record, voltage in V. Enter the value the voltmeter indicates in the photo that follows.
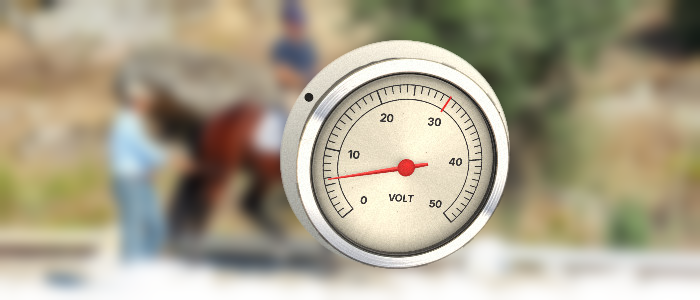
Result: 6 V
